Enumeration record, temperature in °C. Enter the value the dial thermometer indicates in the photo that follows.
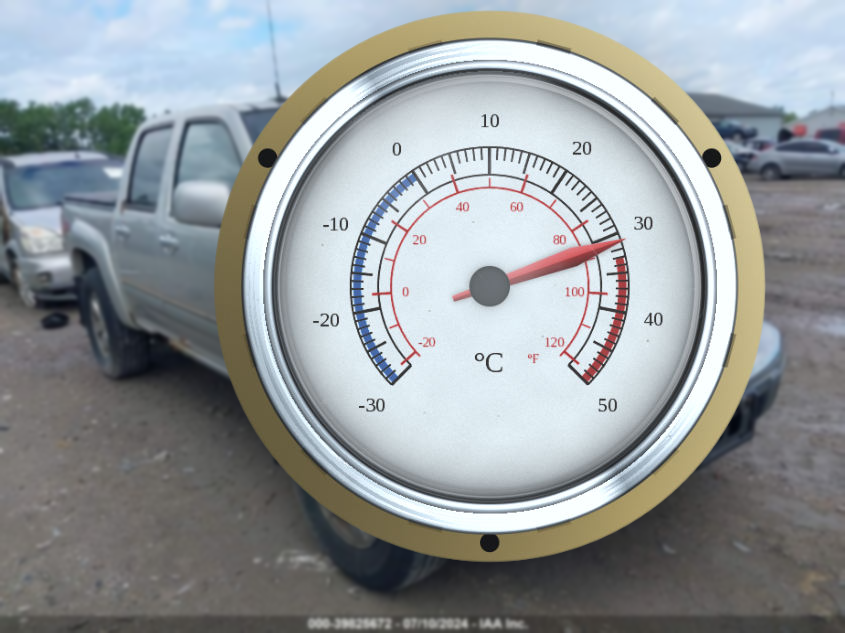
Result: 31 °C
